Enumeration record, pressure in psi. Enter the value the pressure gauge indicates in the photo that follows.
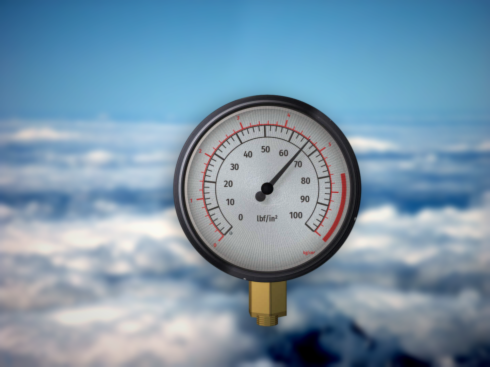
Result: 66 psi
